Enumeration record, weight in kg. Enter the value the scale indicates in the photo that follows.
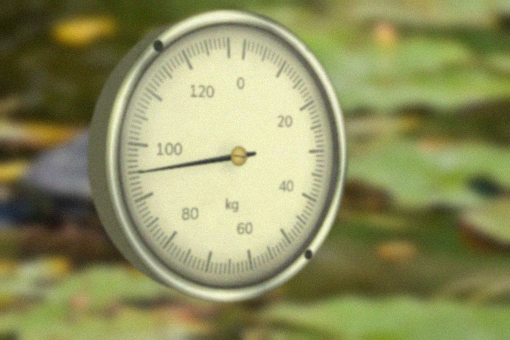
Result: 95 kg
